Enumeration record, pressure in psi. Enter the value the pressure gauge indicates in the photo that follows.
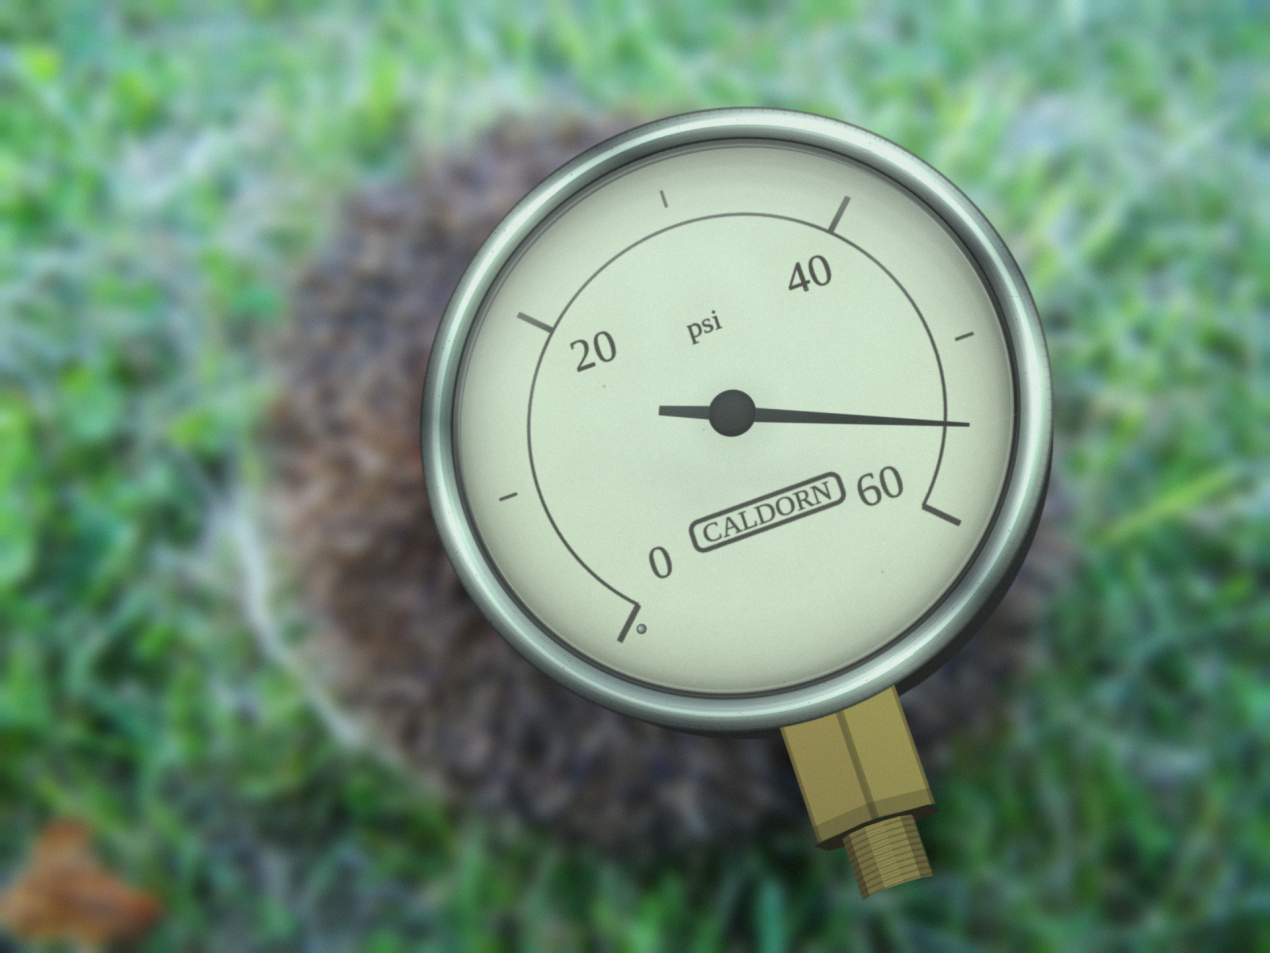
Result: 55 psi
